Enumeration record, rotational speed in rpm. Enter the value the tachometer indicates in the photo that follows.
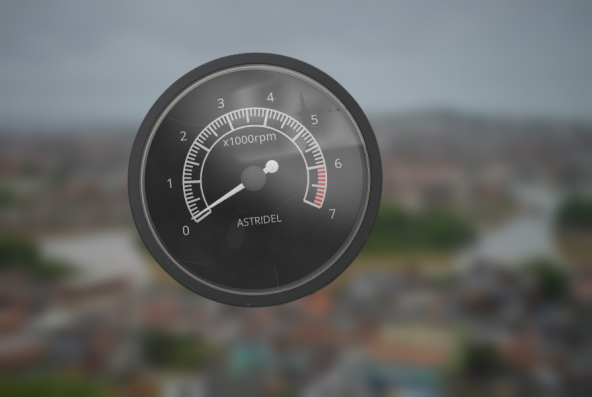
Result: 100 rpm
